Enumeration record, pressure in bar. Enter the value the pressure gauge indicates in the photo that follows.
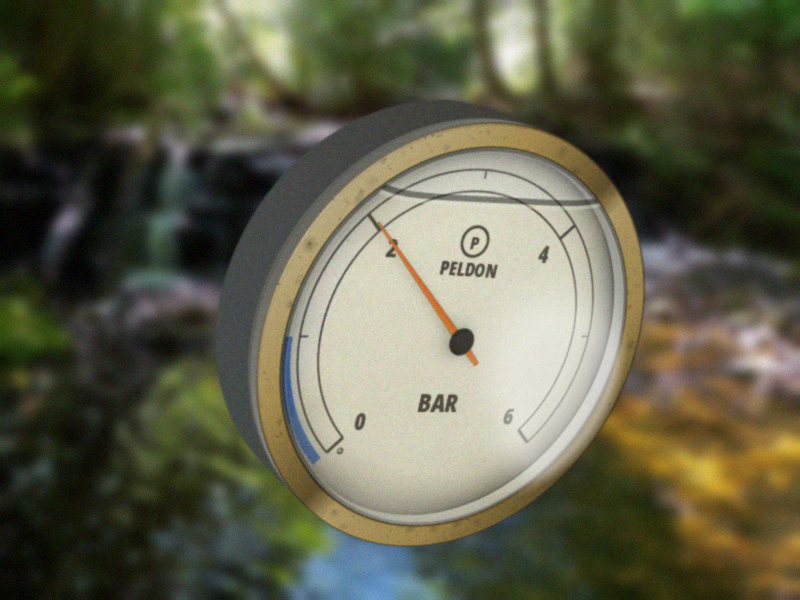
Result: 2 bar
